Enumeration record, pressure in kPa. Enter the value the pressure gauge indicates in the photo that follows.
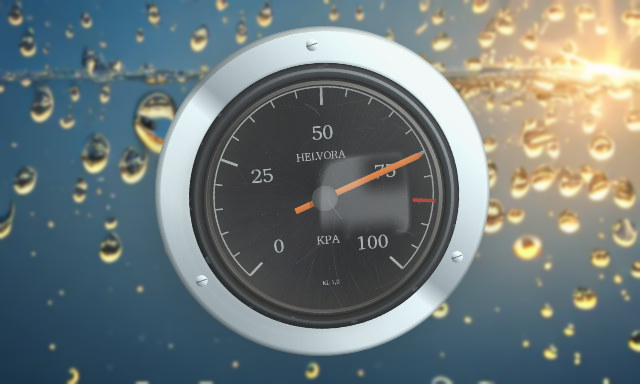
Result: 75 kPa
